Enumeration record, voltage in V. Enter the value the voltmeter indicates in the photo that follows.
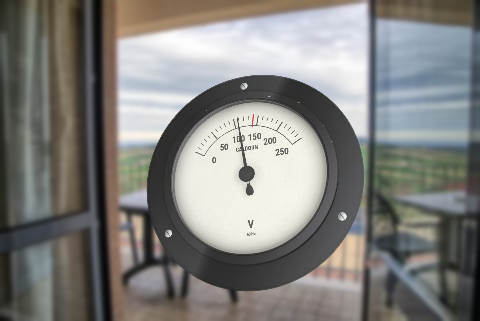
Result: 110 V
